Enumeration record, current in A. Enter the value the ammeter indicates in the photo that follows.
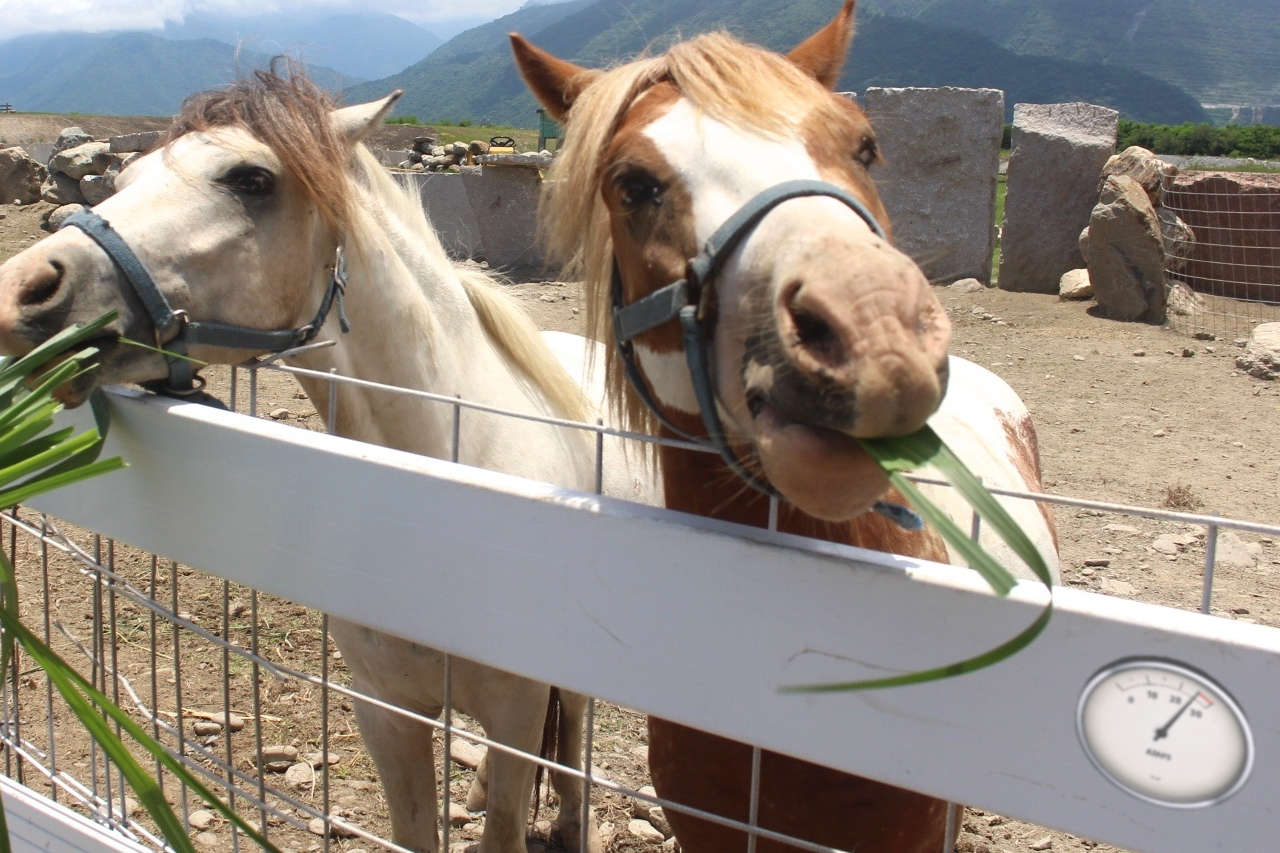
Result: 25 A
